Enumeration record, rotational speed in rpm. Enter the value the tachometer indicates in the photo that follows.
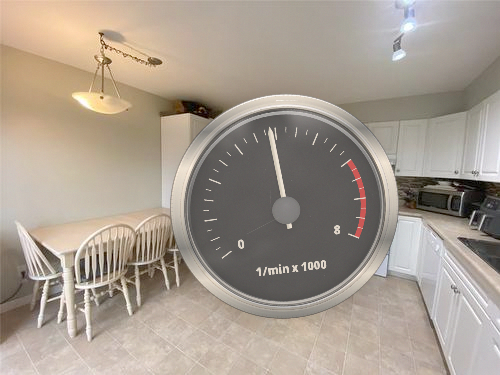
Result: 3875 rpm
